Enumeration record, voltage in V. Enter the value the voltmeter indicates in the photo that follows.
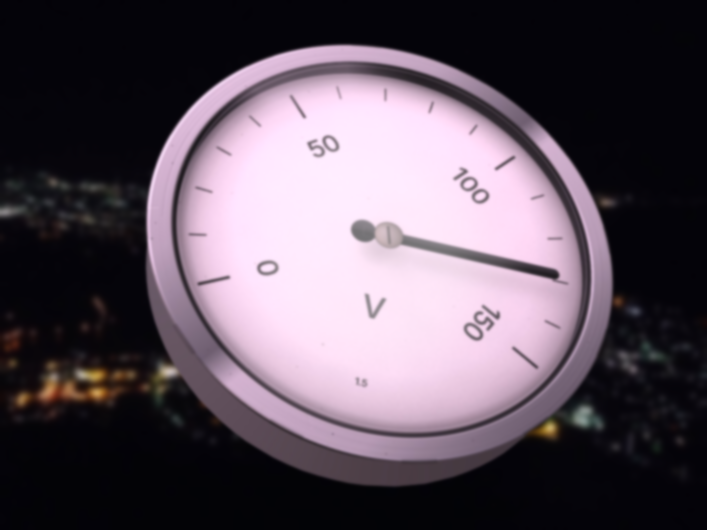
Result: 130 V
